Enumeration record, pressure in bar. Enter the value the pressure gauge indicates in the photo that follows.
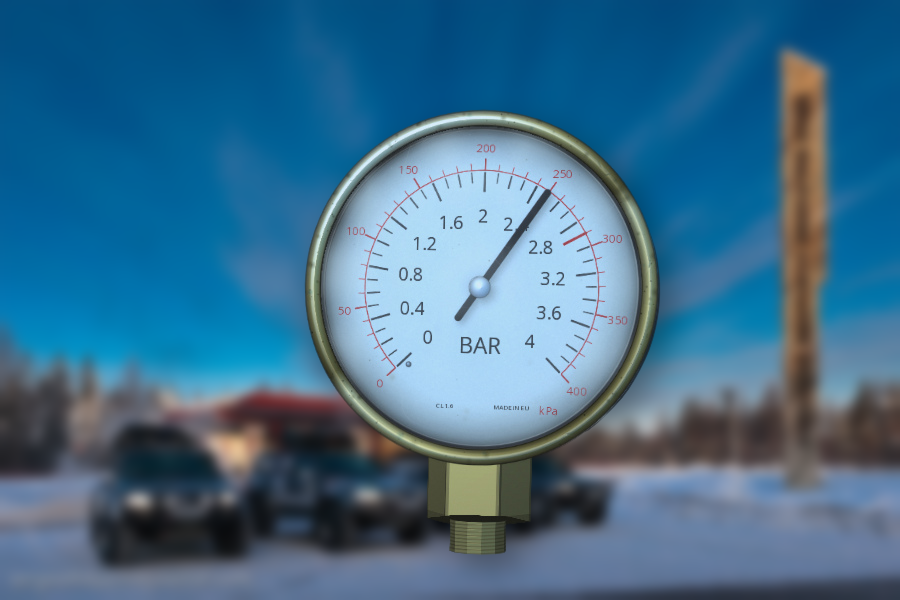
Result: 2.5 bar
